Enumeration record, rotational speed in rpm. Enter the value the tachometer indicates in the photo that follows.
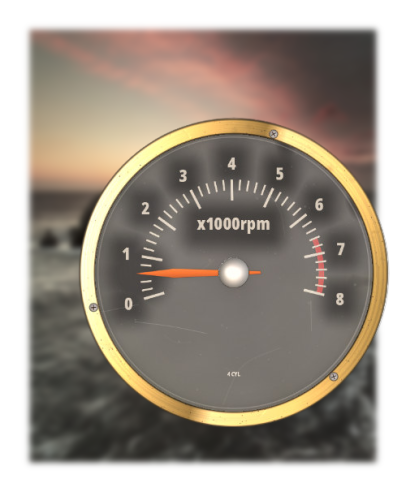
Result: 600 rpm
